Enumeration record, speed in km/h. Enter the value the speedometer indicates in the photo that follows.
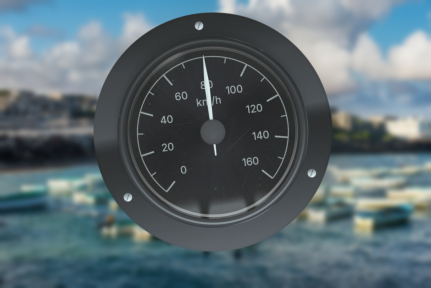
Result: 80 km/h
